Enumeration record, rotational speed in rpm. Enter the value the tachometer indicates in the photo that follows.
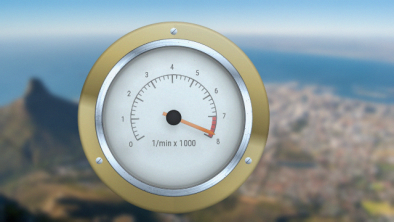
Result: 7800 rpm
